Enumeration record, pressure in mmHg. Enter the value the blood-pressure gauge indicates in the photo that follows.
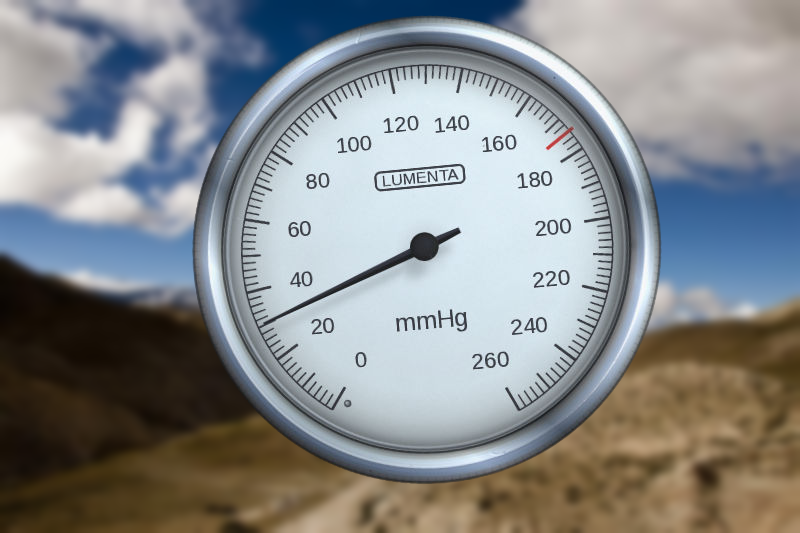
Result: 30 mmHg
